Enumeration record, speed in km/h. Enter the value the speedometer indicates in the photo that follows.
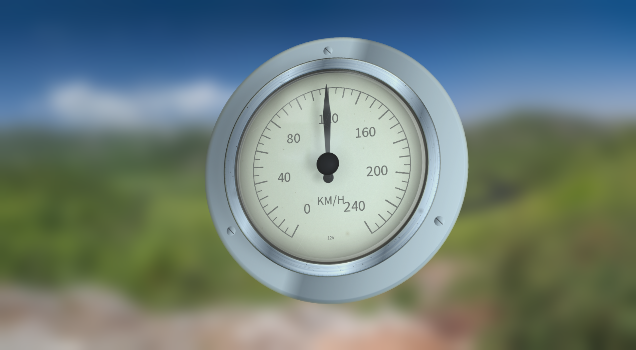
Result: 120 km/h
